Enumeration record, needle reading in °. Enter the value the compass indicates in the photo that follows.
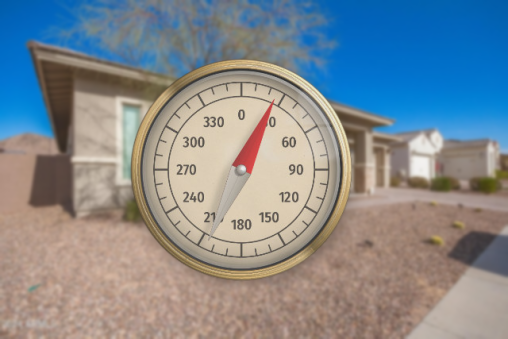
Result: 25 °
